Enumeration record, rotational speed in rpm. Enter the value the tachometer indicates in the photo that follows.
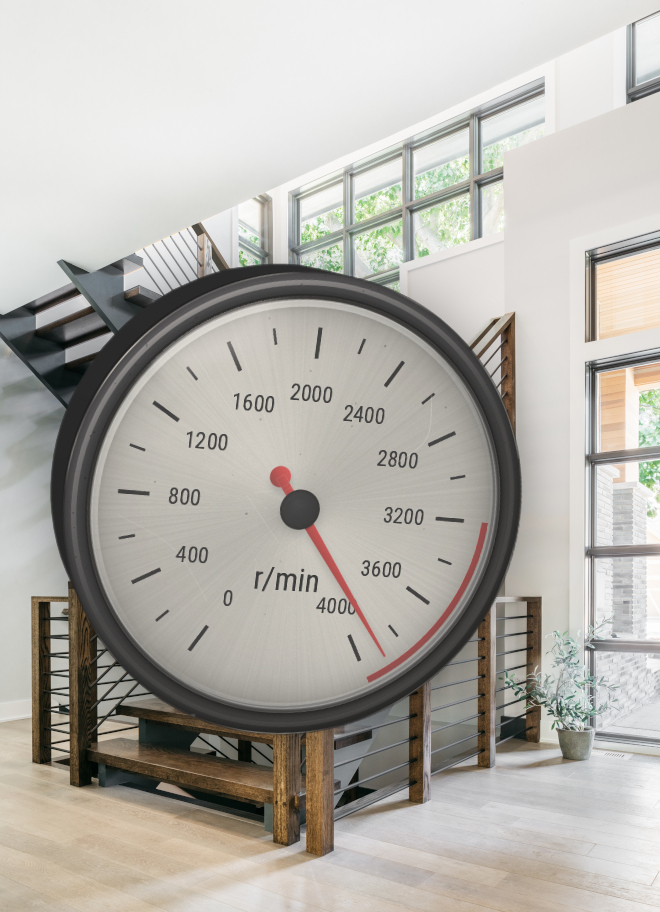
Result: 3900 rpm
